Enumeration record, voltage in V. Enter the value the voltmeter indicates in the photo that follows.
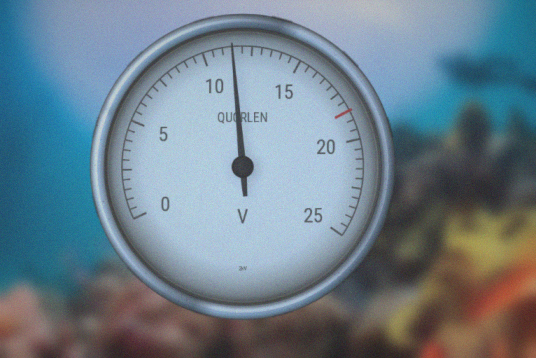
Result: 11.5 V
